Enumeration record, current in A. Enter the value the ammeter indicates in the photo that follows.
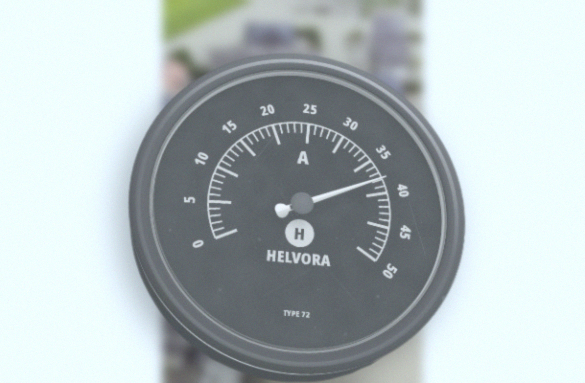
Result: 38 A
